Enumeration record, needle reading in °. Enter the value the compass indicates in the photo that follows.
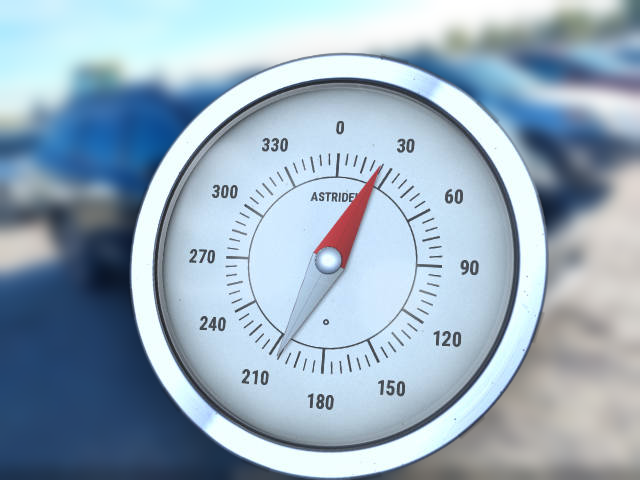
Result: 25 °
